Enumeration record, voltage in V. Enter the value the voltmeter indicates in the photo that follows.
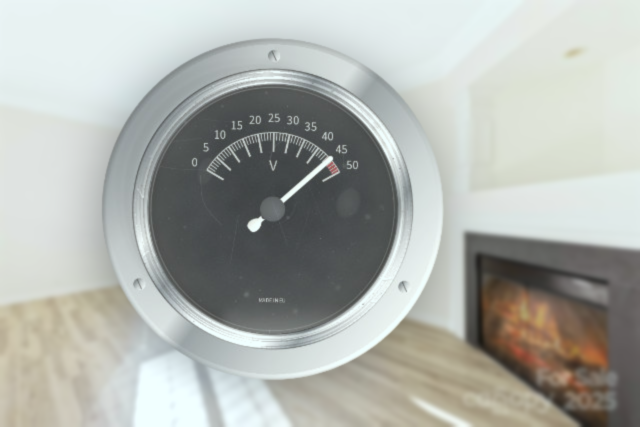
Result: 45 V
